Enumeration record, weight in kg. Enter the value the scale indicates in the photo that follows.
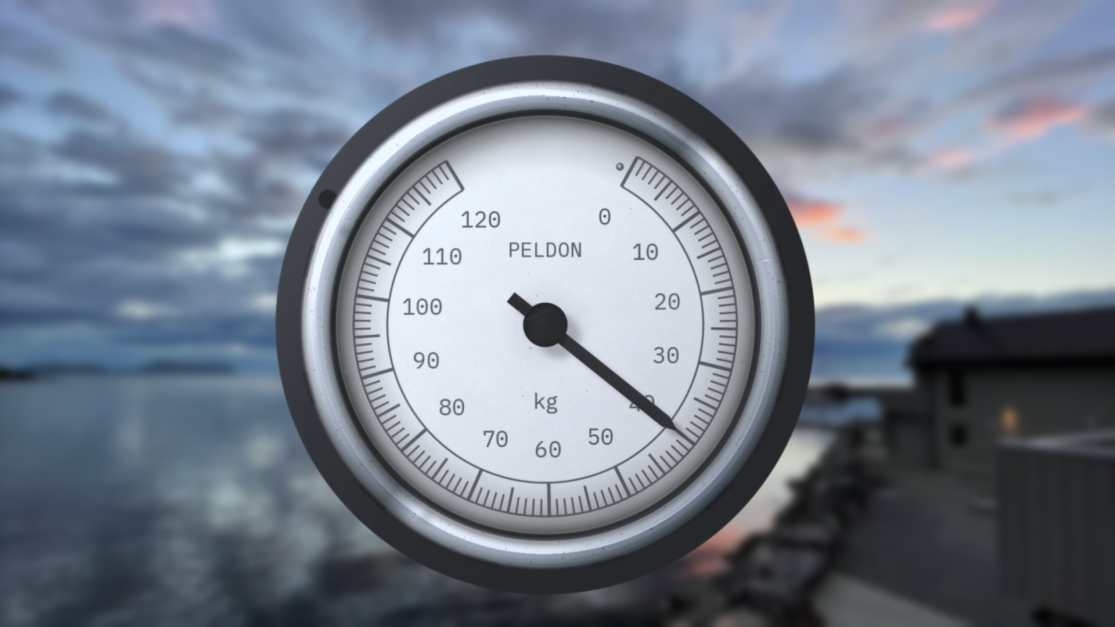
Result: 40 kg
